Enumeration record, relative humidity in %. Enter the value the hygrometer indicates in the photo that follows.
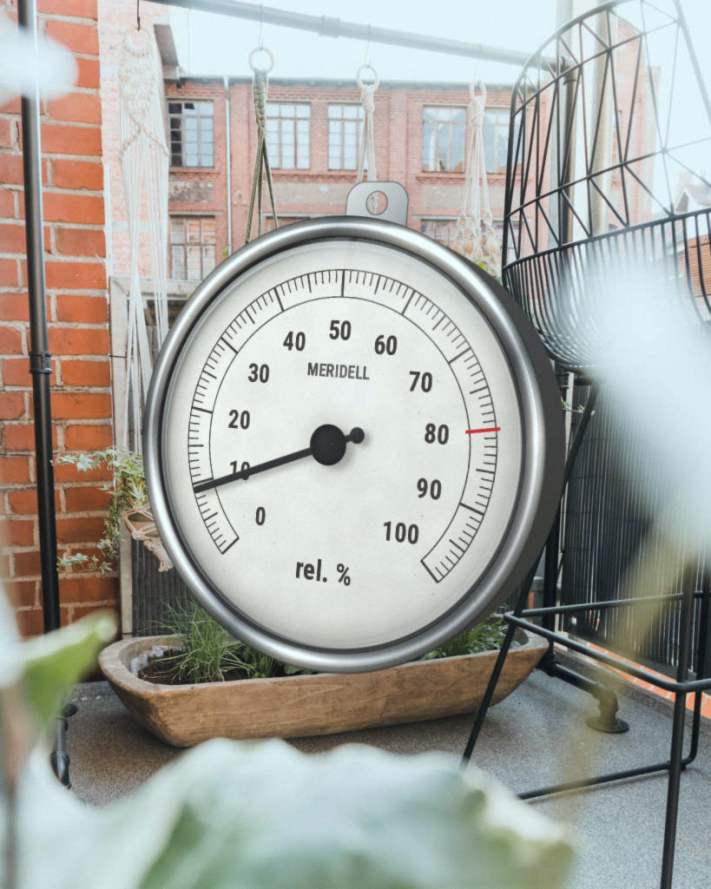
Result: 9 %
